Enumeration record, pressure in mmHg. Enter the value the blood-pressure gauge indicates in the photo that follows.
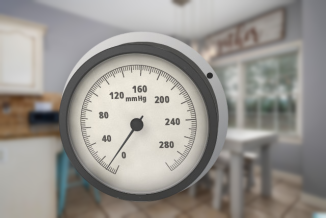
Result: 10 mmHg
